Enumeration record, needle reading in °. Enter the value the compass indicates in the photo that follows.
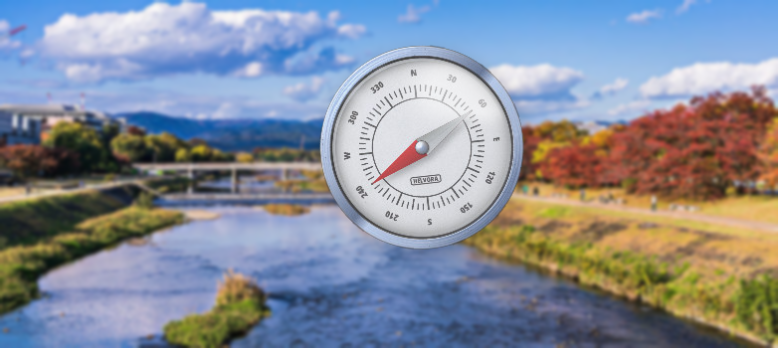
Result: 240 °
